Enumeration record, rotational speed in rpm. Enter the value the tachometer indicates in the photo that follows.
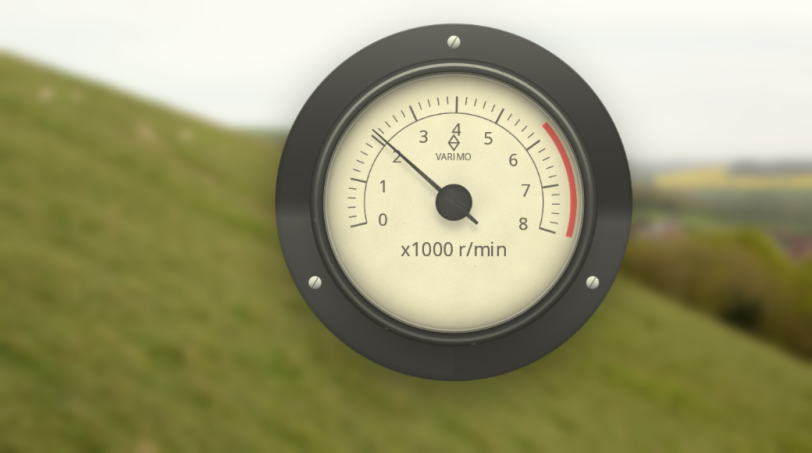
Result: 2100 rpm
